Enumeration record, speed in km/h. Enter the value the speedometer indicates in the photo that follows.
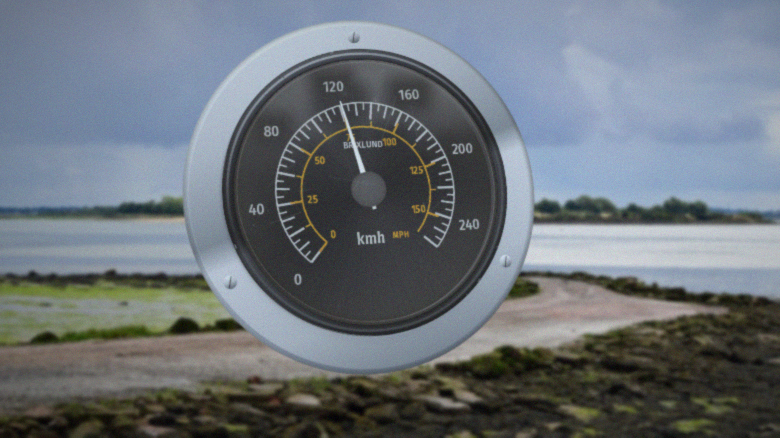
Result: 120 km/h
